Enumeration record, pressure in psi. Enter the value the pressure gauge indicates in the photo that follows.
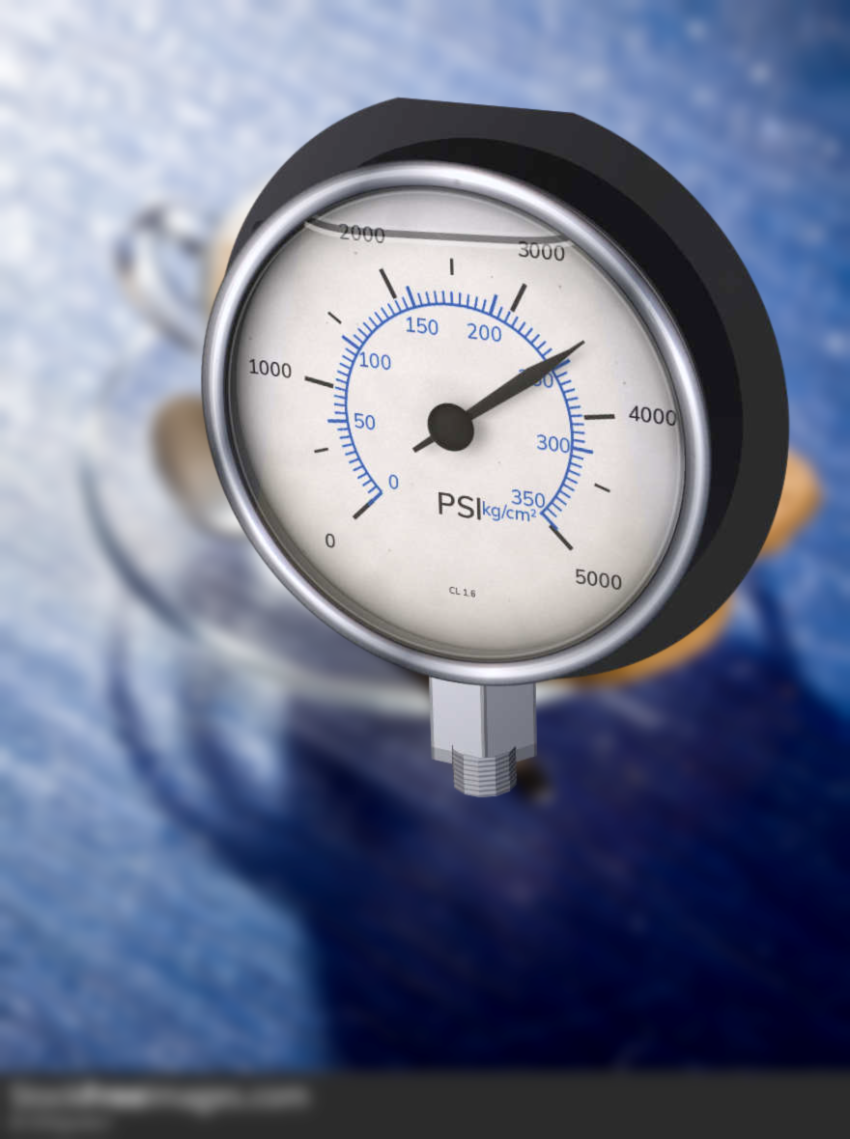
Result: 3500 psi
